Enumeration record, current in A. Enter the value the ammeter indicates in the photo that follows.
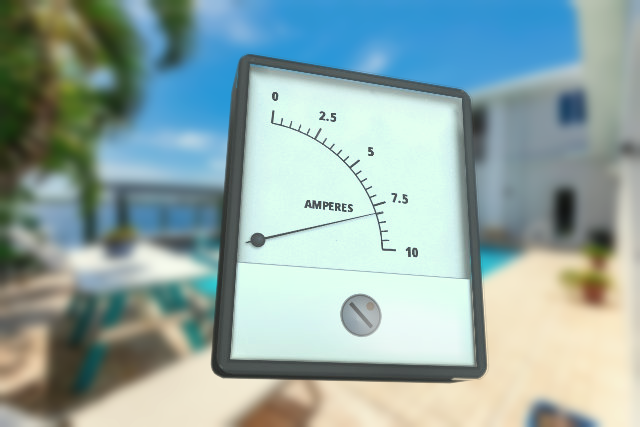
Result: 8 A
